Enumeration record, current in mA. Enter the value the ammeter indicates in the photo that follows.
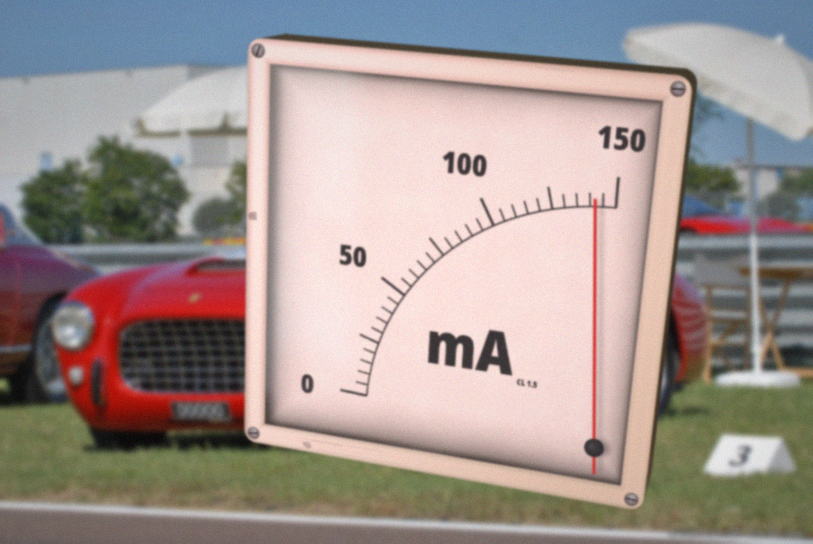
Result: 142.5 mA
